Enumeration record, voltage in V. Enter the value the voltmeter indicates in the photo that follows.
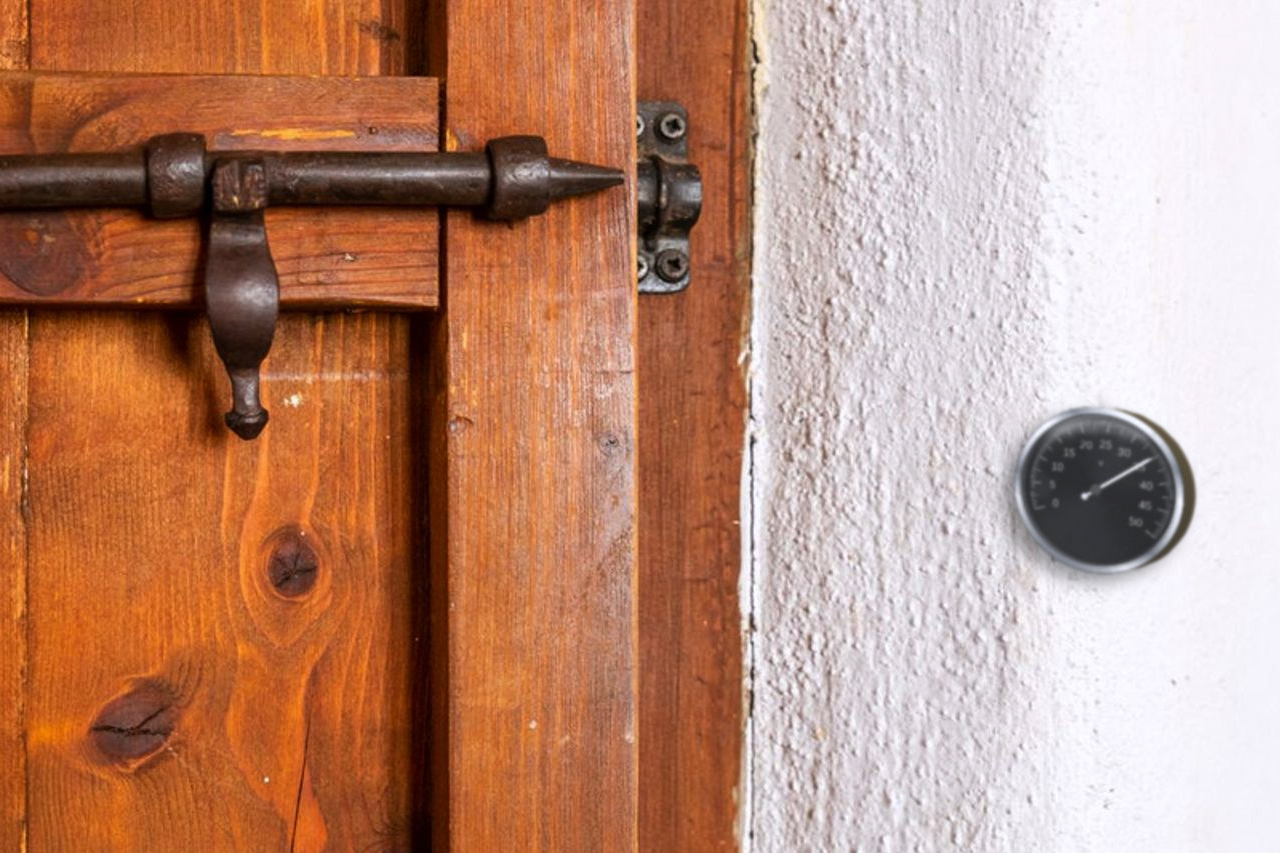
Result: 35 V
